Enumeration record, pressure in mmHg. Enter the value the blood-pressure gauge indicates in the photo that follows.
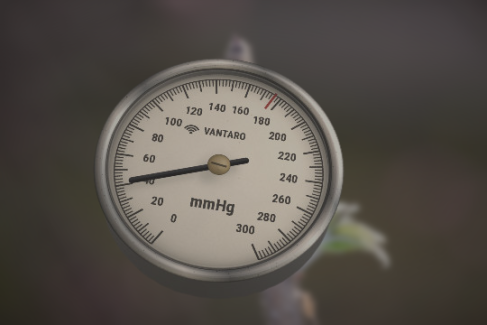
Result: 40 mmHg
